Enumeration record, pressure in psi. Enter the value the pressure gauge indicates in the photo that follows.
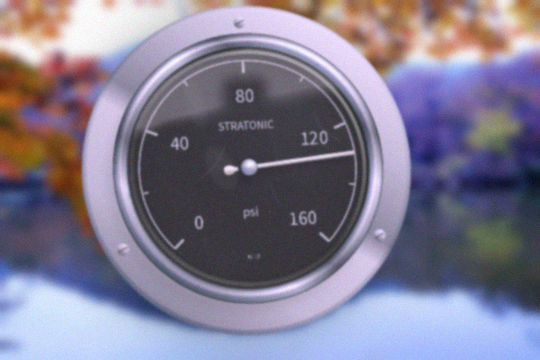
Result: 130 psi
